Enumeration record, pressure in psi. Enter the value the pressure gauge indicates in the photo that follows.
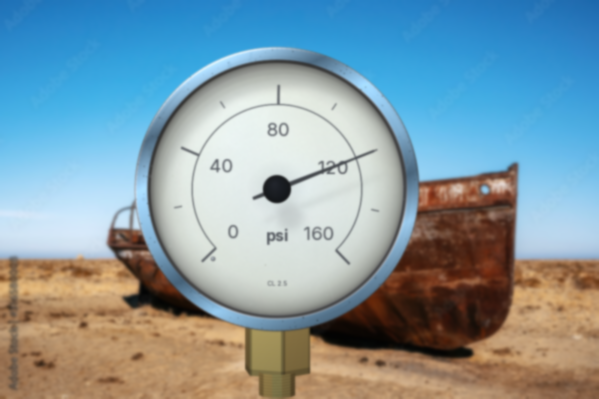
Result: 120 psi
